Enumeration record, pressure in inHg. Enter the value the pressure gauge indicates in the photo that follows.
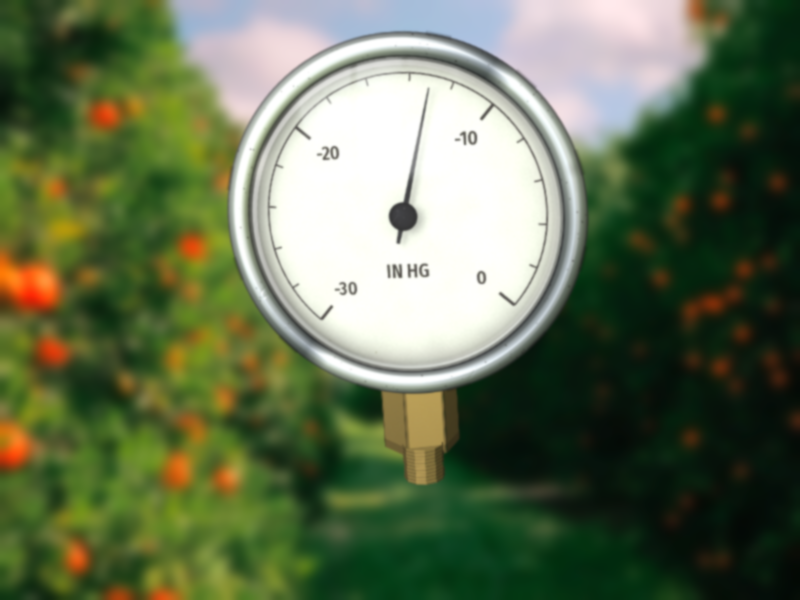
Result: -13 inHg
